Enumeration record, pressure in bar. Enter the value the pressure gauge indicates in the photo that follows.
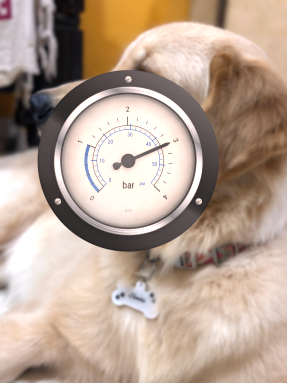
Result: 3 bar
